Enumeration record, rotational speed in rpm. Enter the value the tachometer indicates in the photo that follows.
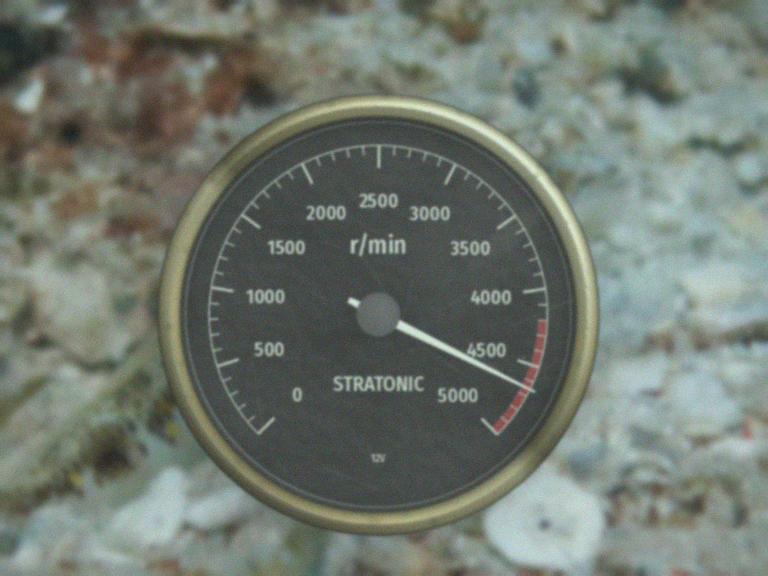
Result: 4650 rpm
